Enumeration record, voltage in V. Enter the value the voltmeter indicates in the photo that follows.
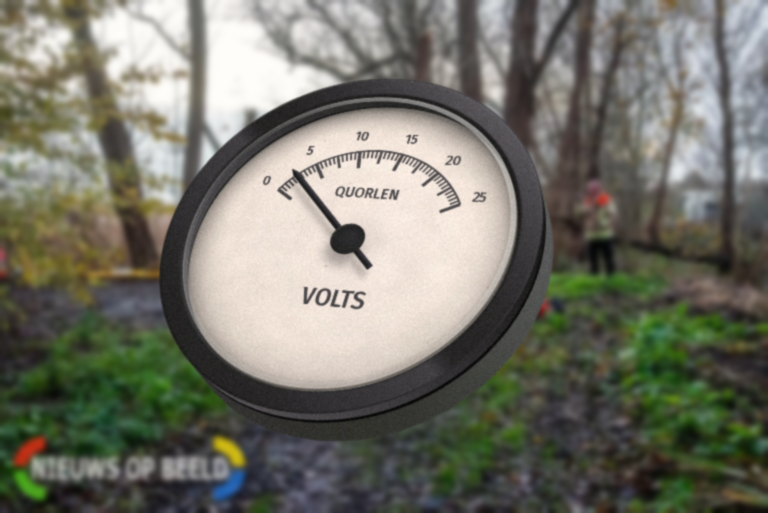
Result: 2.5 V
